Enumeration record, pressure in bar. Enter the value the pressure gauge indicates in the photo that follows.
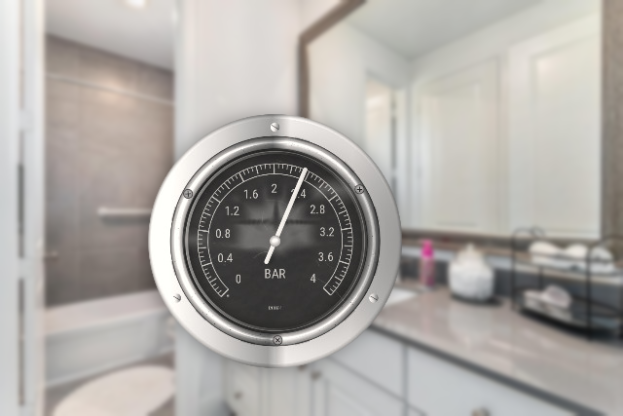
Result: 2.35 bar
